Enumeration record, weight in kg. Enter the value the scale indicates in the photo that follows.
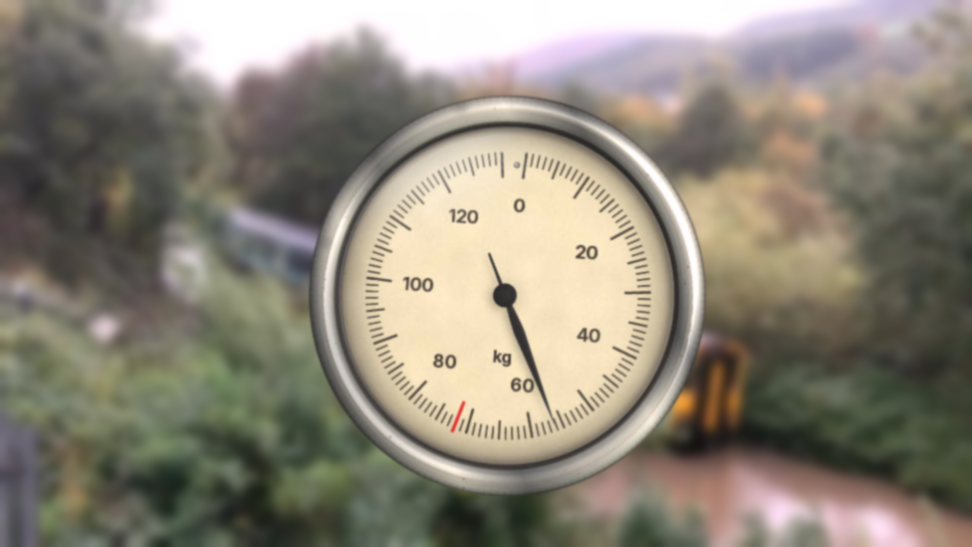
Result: 56 kg
